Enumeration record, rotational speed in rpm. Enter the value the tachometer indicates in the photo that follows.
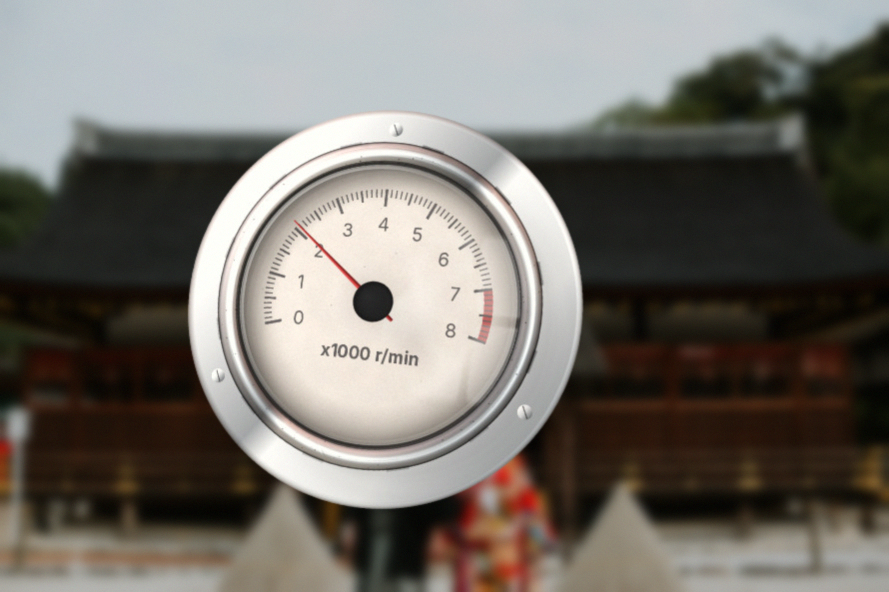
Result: 2100 rpm
